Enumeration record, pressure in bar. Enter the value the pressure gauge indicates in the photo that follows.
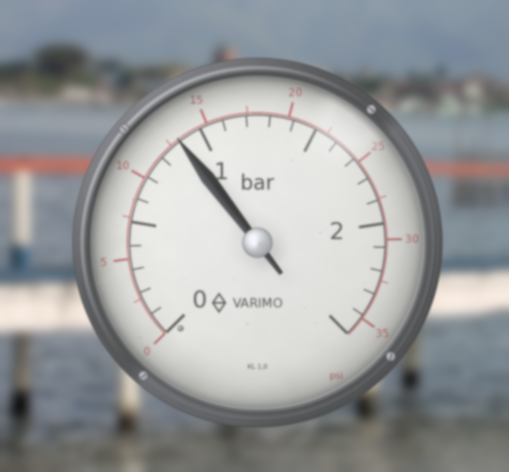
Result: 0.9 bar
